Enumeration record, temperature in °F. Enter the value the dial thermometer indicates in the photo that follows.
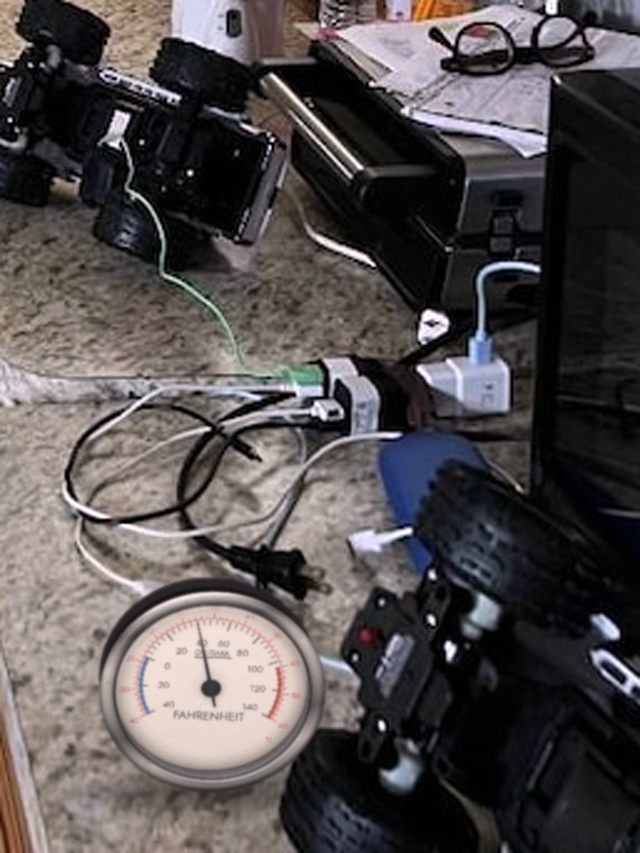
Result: 40 °F
